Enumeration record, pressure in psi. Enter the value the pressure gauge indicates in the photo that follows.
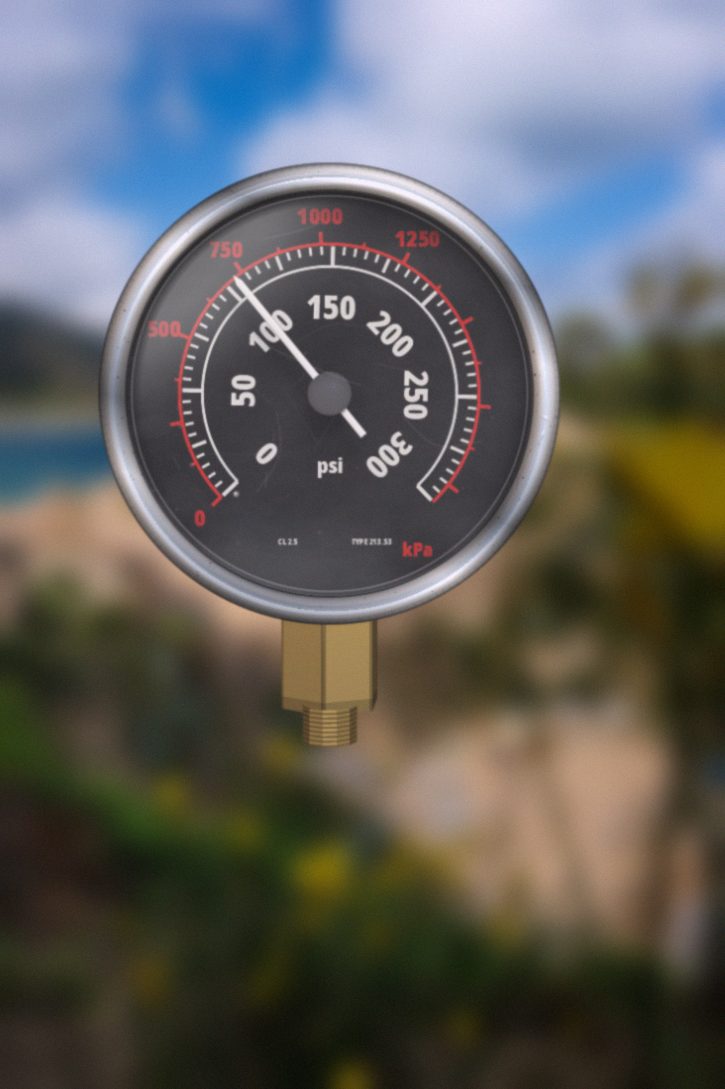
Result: 105 psi
